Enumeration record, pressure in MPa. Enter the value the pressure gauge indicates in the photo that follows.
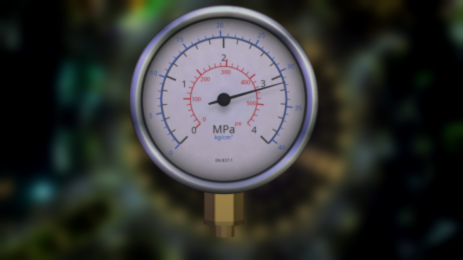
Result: 3.1 MPa
